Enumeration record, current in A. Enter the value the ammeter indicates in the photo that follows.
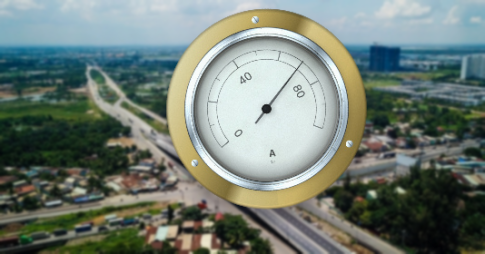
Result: 70 A
